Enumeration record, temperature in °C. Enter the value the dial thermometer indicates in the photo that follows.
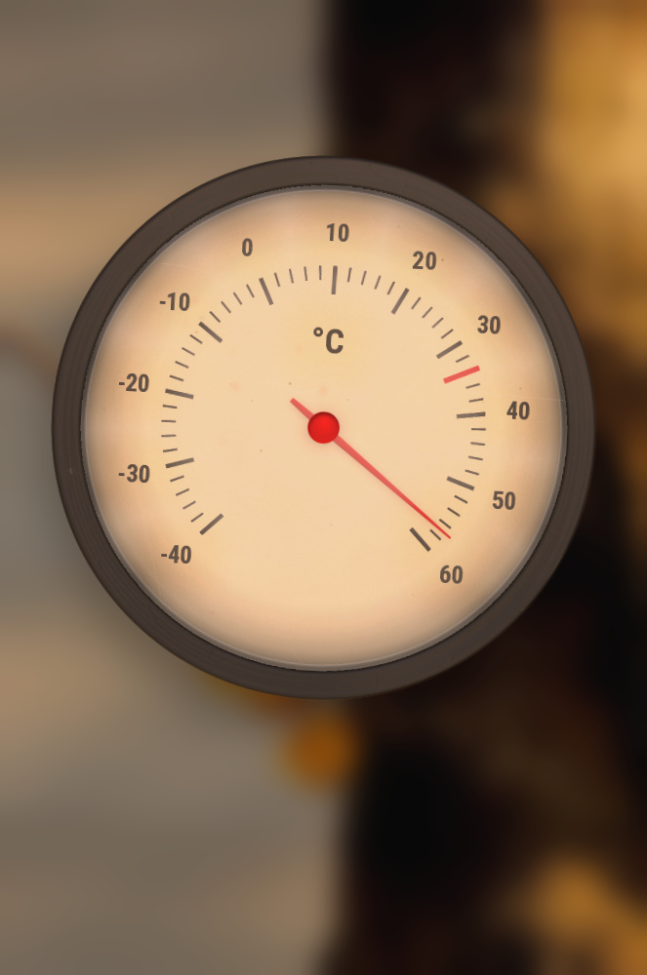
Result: 57 °C
